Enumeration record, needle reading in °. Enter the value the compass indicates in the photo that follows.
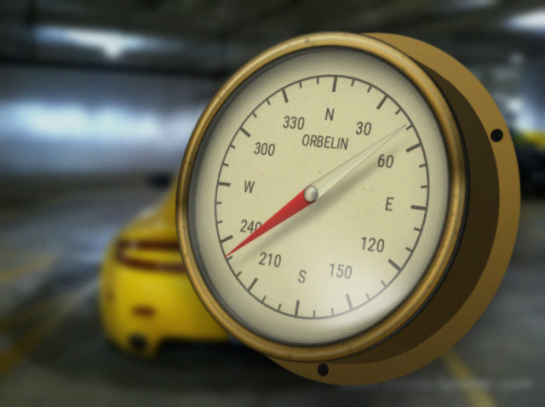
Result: 230 °
